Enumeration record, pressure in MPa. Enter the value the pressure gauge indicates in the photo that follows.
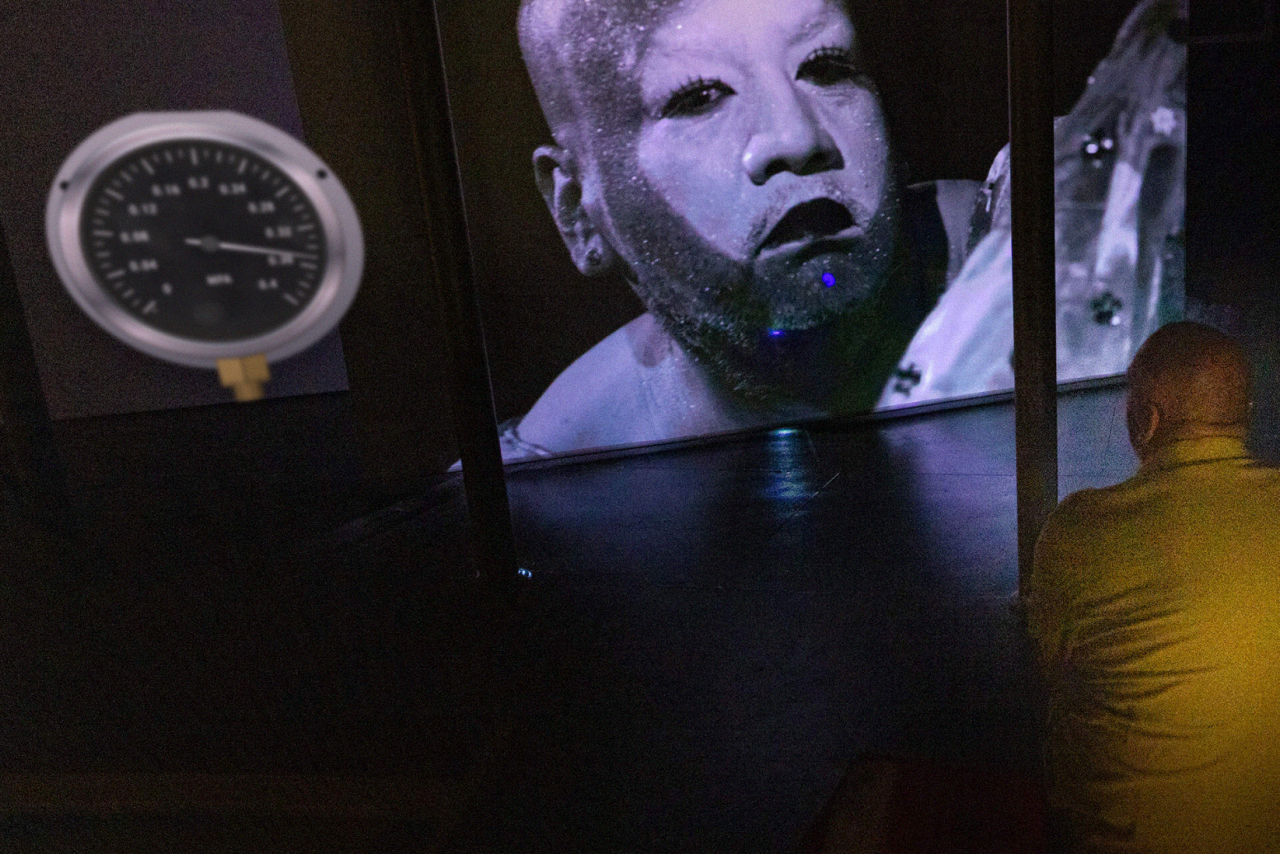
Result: 0.35 MPa
